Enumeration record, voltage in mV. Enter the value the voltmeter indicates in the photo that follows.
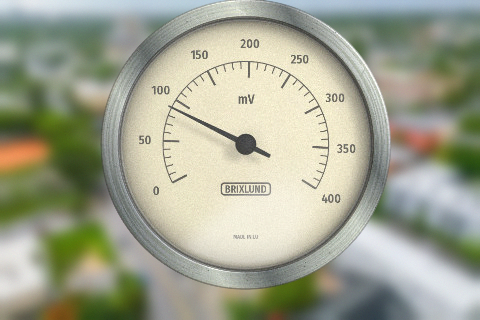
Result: 90 mV
